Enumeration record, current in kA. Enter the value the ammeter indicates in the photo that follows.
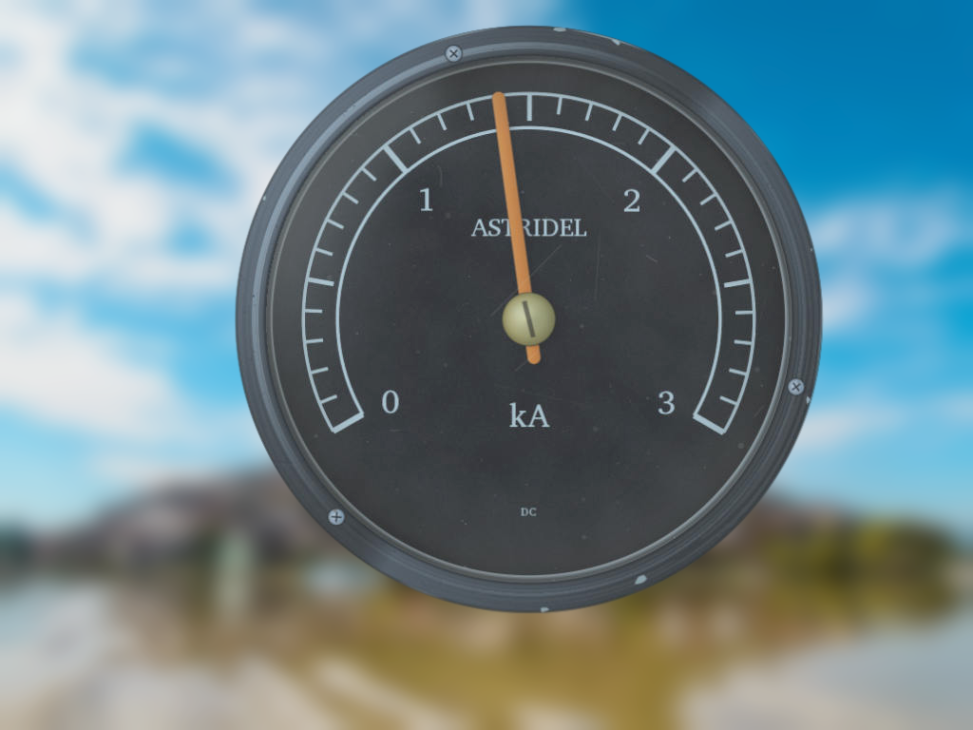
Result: 1.4 kA
